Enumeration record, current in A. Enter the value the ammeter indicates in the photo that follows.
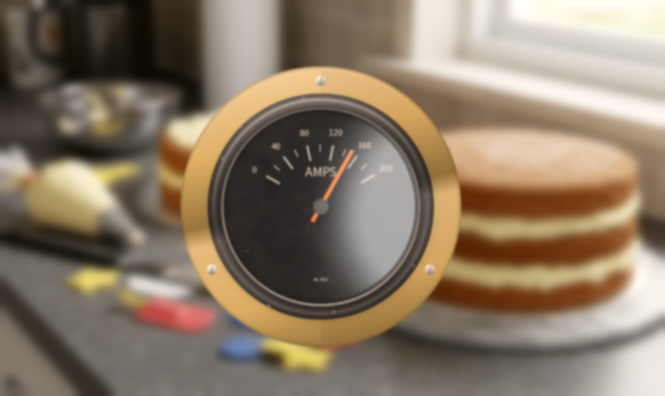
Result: 150 A
